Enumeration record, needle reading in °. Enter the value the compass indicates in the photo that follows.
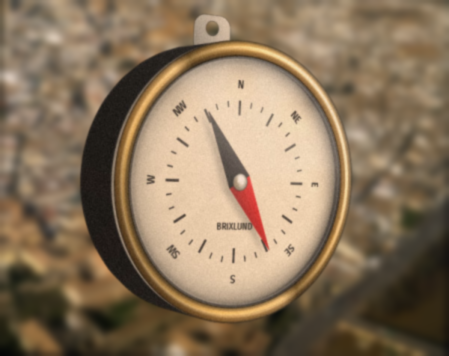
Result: 150 °
